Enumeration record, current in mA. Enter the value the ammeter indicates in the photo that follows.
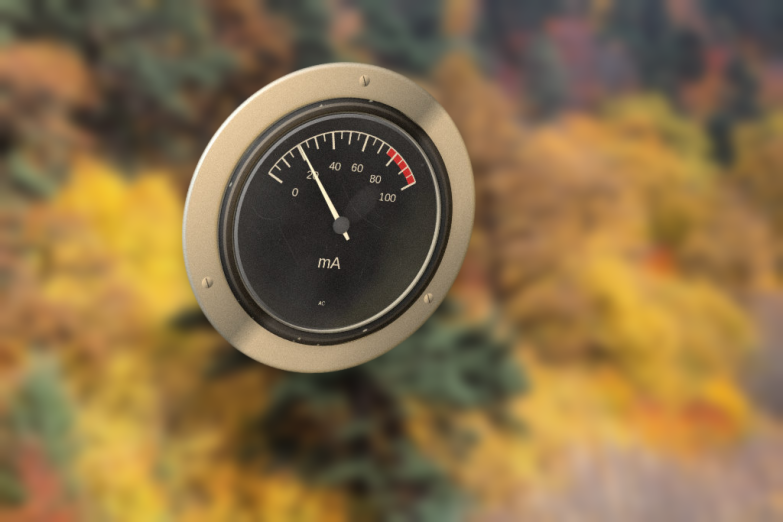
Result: 20 mA
